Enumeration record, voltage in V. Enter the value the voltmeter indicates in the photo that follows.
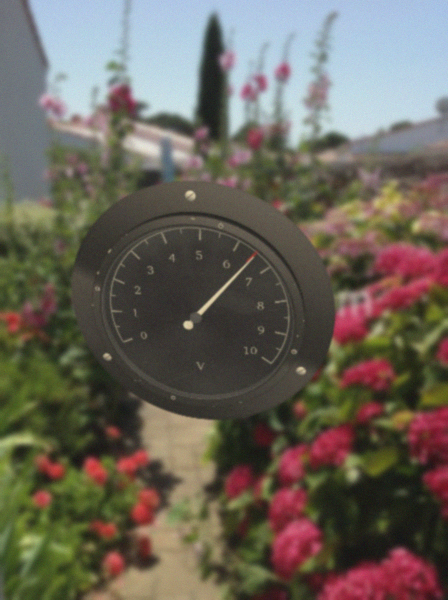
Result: 6.5 V
